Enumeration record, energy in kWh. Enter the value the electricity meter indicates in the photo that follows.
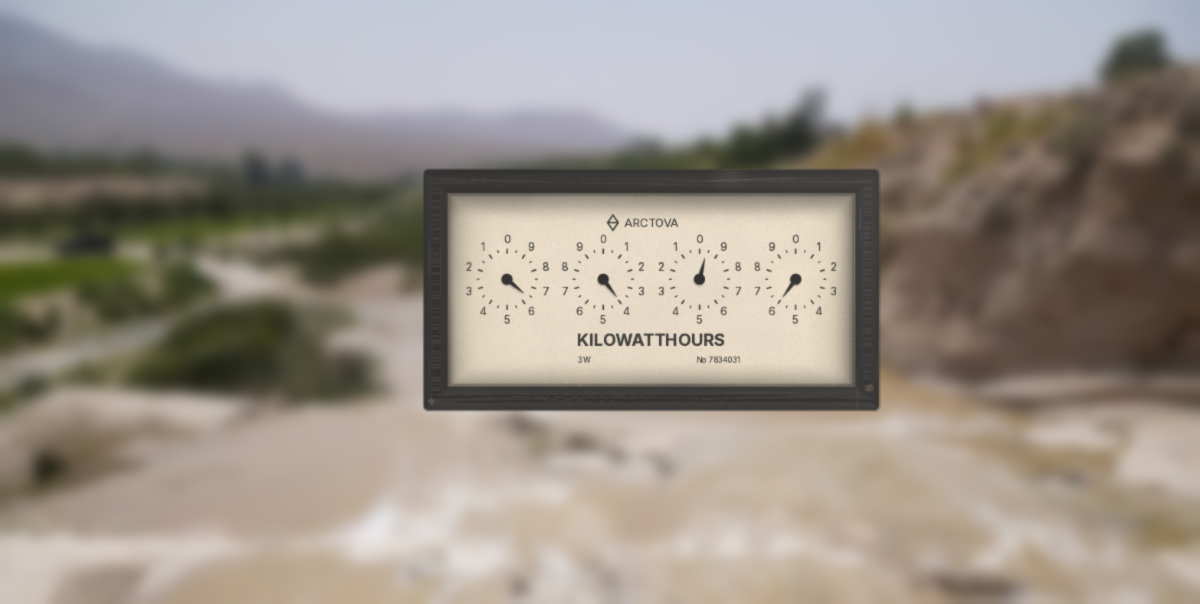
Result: 6396 kWh
